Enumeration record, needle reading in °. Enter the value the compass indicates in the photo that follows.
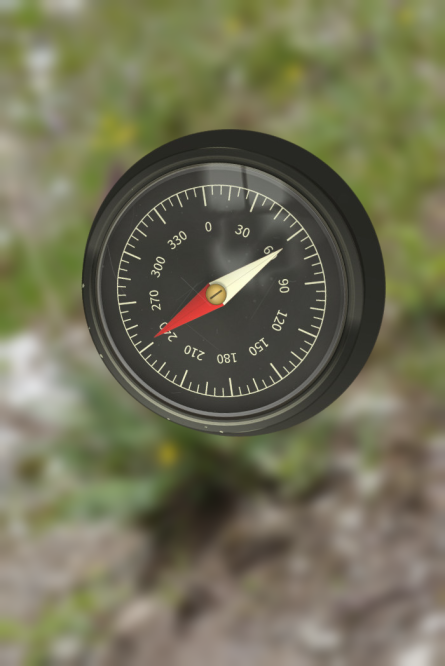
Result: 242.5 °
